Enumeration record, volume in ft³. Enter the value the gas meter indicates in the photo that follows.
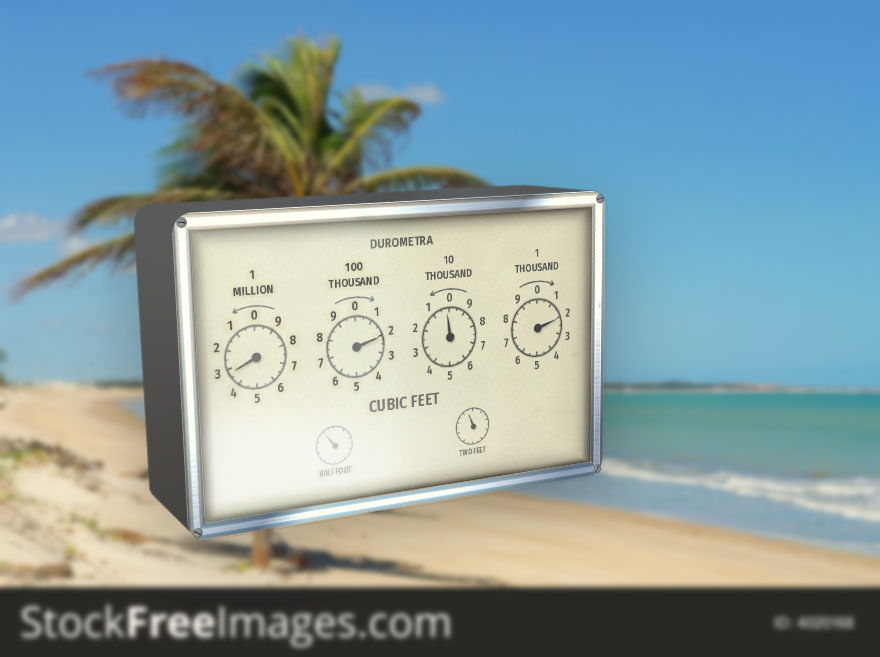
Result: 320200 ft³
